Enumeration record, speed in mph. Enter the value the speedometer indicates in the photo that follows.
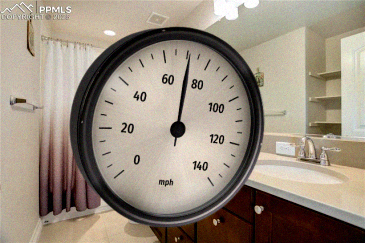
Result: 70 mph
